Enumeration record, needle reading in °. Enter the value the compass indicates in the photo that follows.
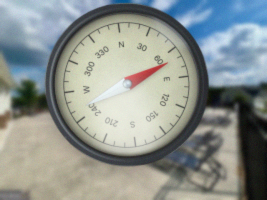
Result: 70 °
